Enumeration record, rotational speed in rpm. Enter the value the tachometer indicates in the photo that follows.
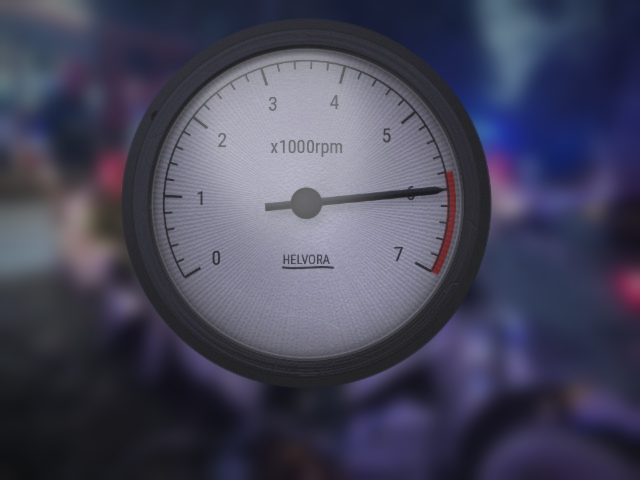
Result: 6000 rpm
